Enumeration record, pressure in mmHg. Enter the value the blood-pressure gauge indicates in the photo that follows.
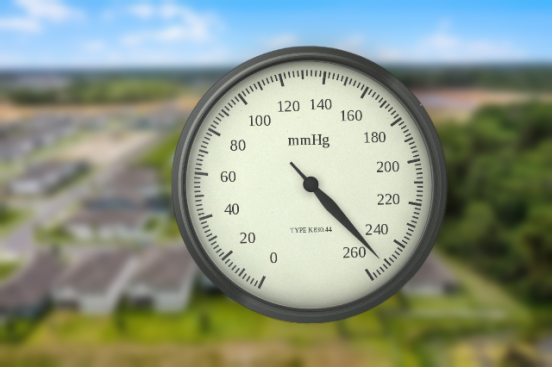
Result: 252 mmHg
